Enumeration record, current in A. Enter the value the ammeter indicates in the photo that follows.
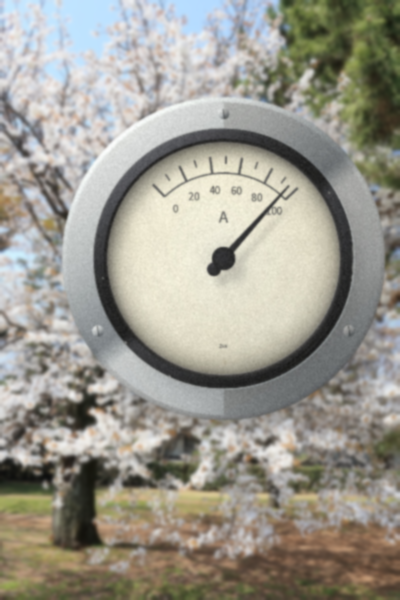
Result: 95 A
